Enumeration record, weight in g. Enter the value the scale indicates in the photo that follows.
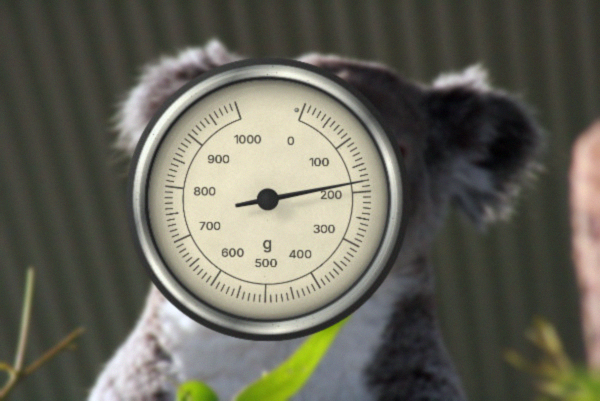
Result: 180 g
